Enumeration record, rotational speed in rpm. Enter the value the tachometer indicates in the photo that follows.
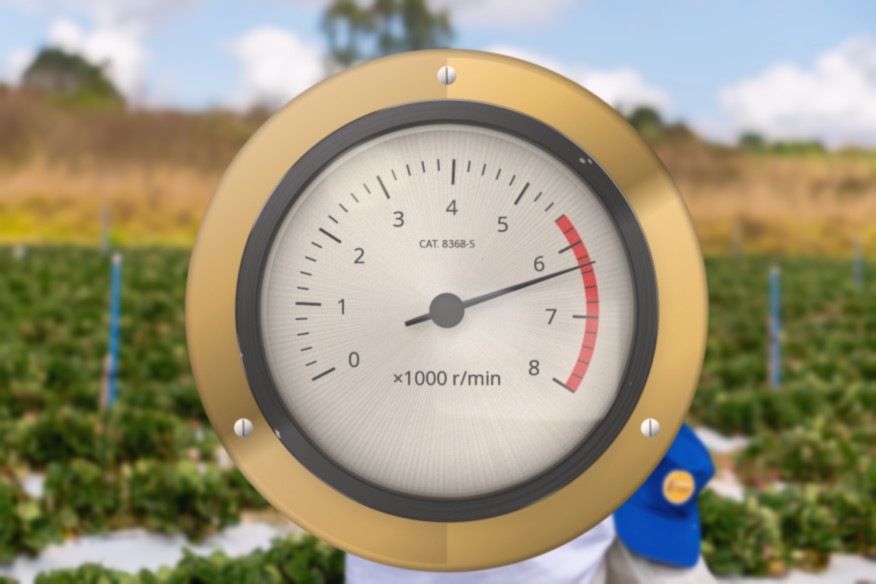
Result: 6300 rpm
